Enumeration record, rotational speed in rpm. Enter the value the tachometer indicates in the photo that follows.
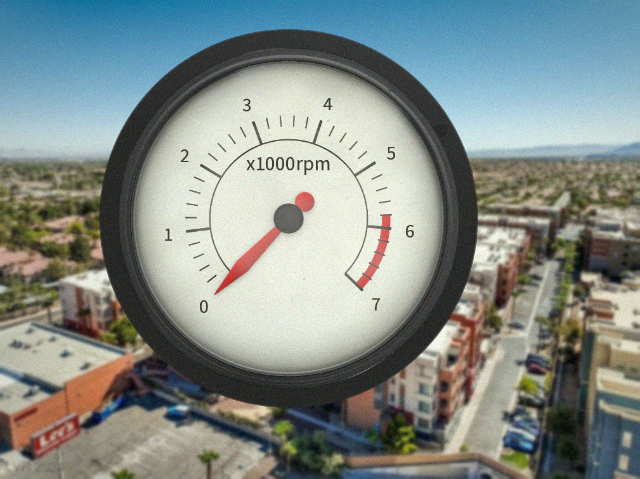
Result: 0 rpm
